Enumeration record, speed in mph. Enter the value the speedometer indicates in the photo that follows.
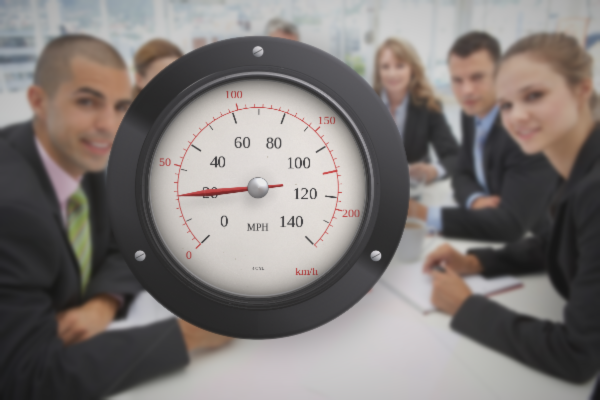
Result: 20 mph
